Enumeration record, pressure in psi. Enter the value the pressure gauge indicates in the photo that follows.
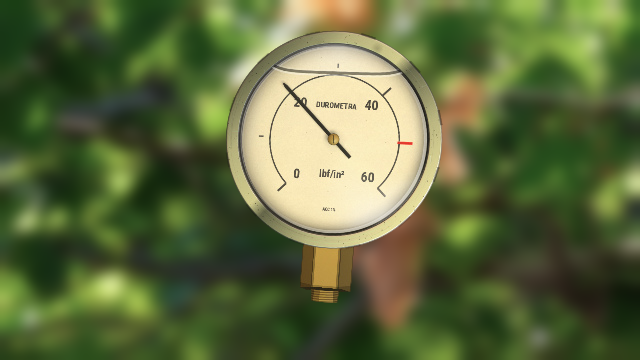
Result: 20 psi
